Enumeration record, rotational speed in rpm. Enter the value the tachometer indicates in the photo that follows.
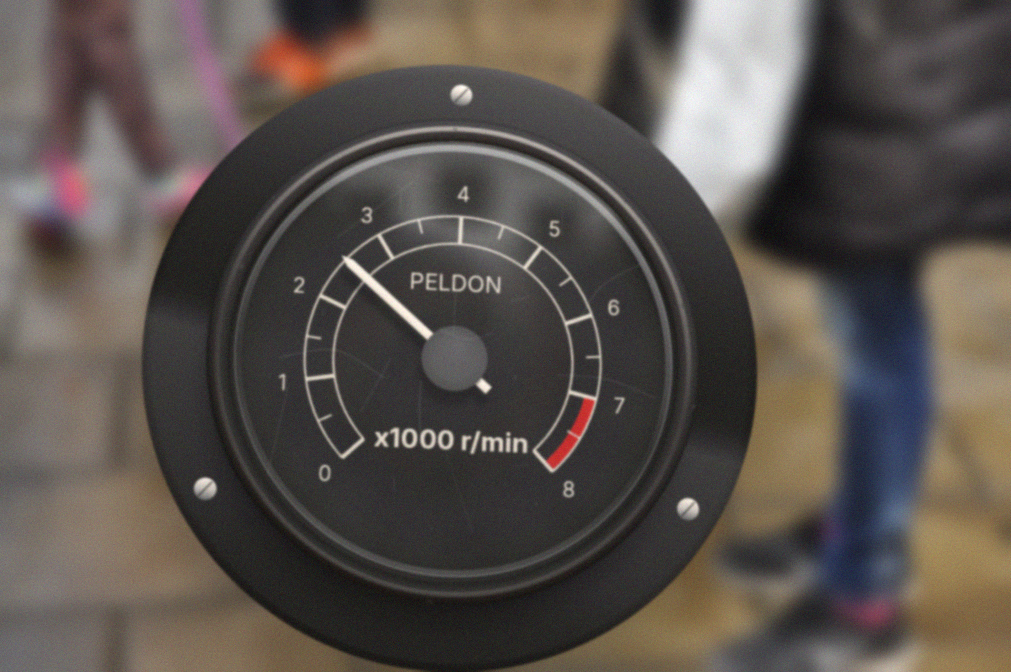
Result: 2500 rpm
